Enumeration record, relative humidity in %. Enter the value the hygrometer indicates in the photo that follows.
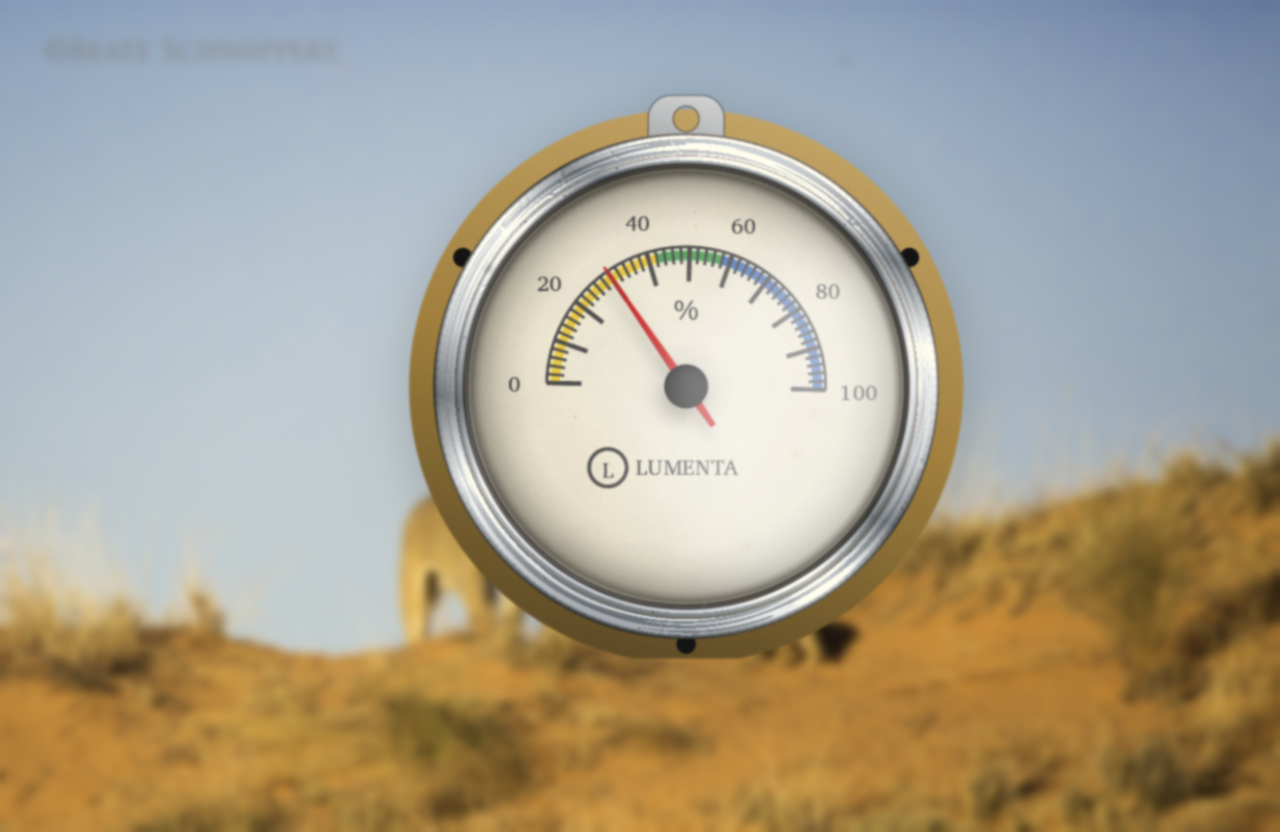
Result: 30 %
